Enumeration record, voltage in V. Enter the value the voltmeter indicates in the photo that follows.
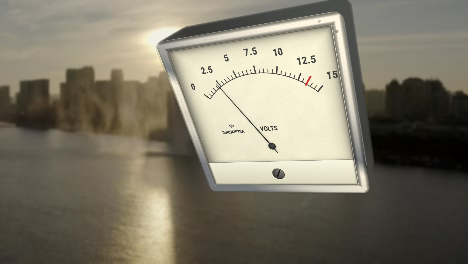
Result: 2.5 V
